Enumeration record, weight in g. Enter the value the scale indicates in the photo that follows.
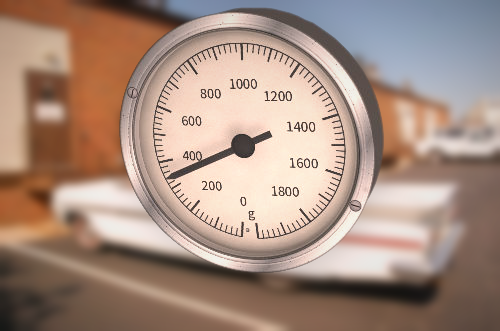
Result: 340 g
